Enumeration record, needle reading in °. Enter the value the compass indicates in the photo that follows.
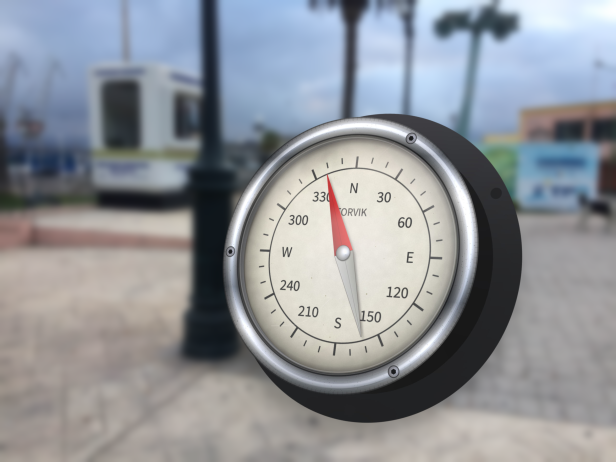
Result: 340 °
